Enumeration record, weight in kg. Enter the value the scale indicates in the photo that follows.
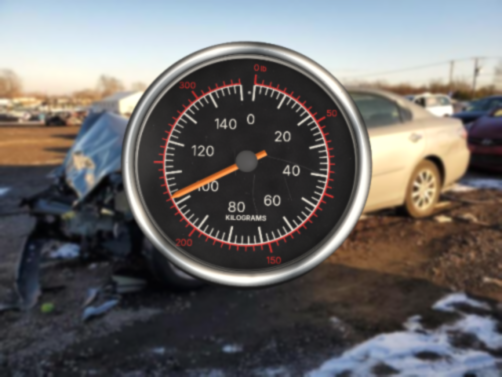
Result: 102 kg
